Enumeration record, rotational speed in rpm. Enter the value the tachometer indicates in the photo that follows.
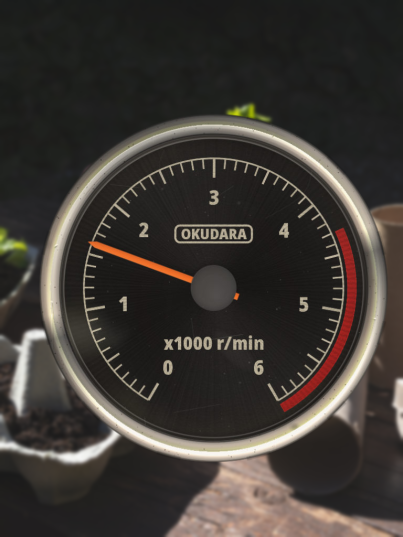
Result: 1600 rpm
